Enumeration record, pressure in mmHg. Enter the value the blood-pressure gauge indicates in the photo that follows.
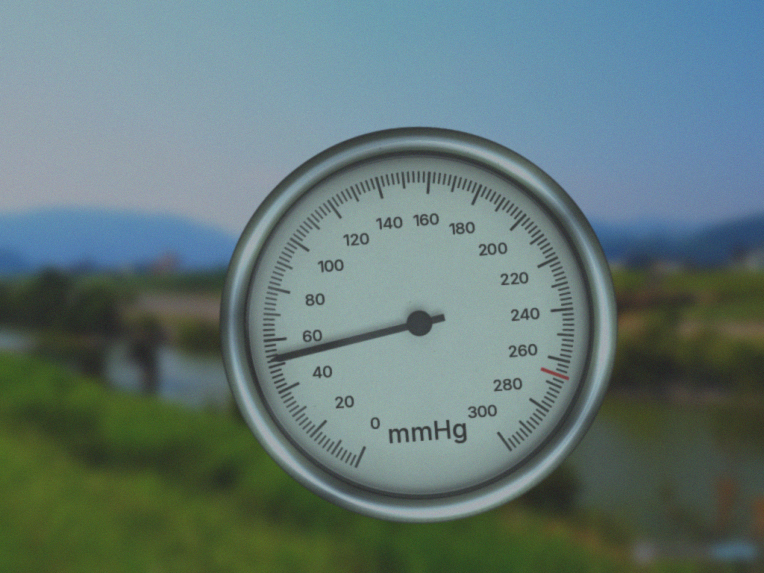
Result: 52 mmHg
